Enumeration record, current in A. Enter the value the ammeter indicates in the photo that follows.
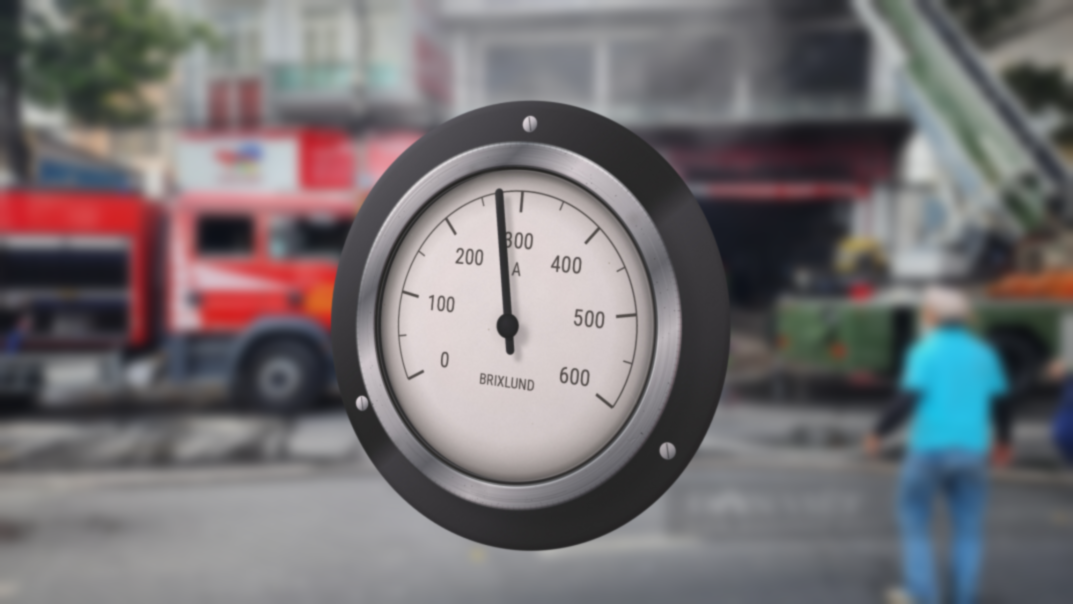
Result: 275 A
